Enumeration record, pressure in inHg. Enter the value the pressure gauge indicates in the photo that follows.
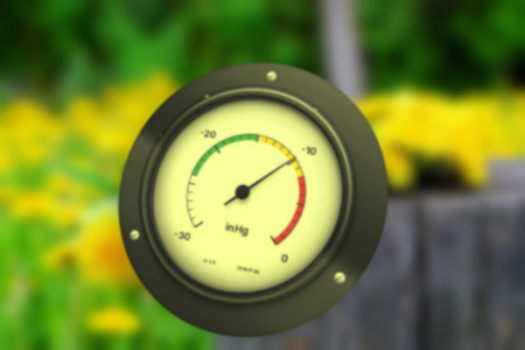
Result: -10 inHg
